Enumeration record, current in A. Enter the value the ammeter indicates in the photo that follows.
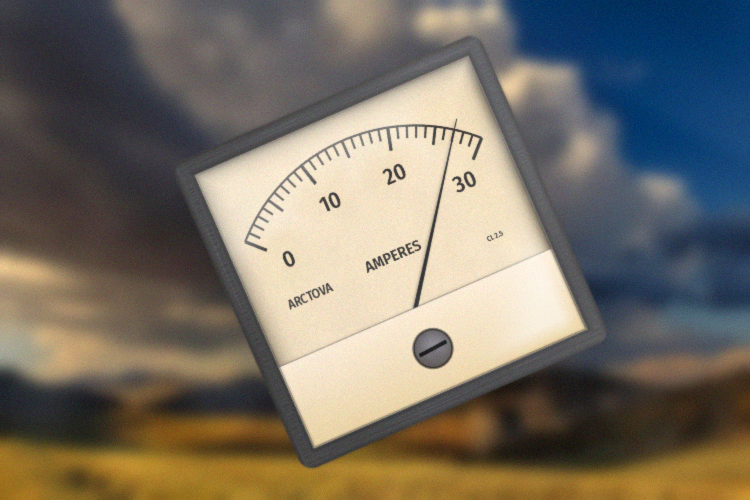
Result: 27 A
